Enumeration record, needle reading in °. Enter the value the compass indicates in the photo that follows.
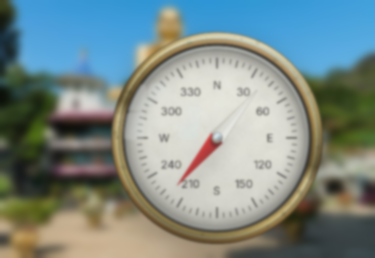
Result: 220 °
